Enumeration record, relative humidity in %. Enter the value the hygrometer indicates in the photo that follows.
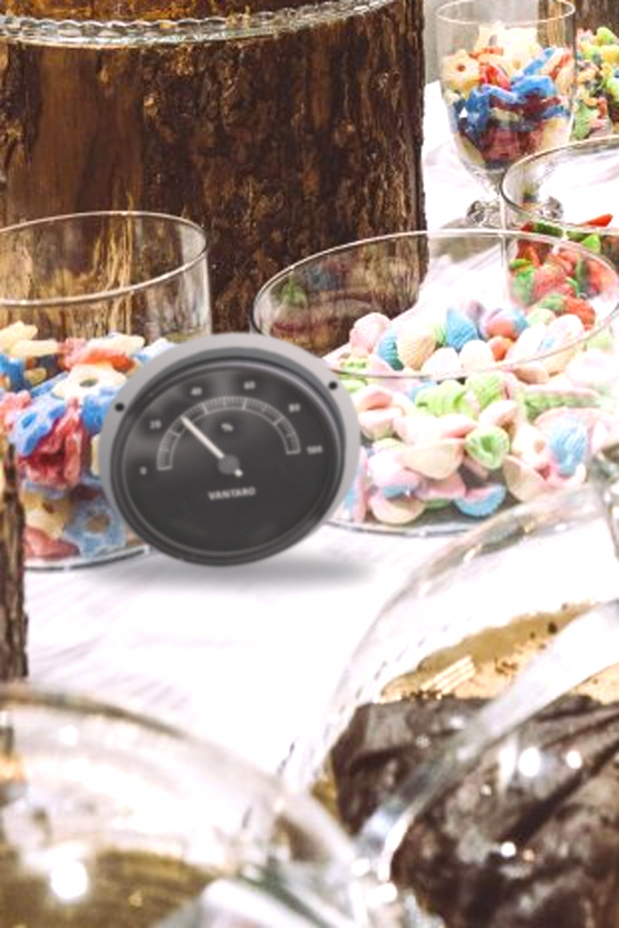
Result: 30 %
